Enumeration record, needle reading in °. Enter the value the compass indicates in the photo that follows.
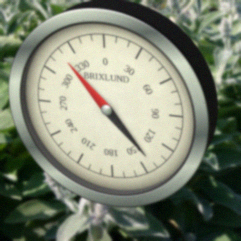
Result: 320 °
